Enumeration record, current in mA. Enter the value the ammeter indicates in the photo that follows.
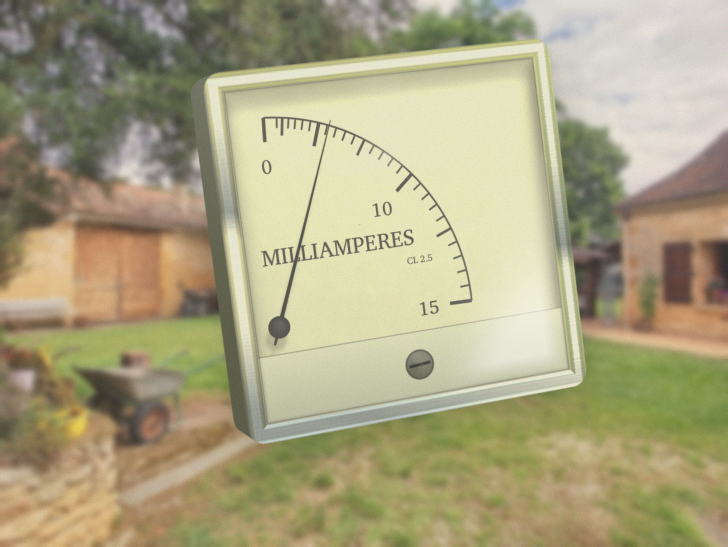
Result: 5.5 mA
